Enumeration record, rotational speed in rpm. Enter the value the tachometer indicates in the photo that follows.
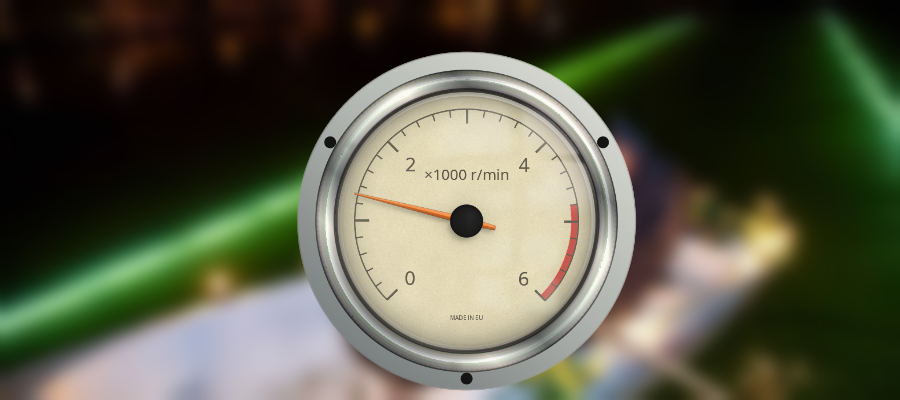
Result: 1300 rpm
